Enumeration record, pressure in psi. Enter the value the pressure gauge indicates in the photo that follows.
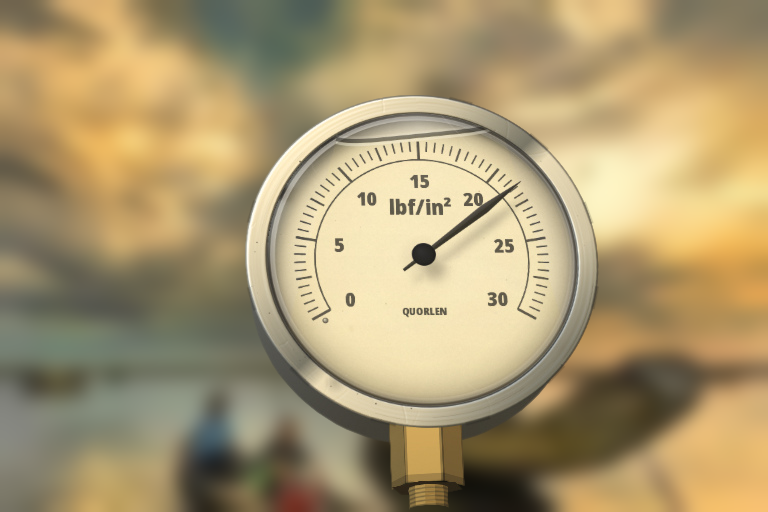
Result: 21.5 psi
